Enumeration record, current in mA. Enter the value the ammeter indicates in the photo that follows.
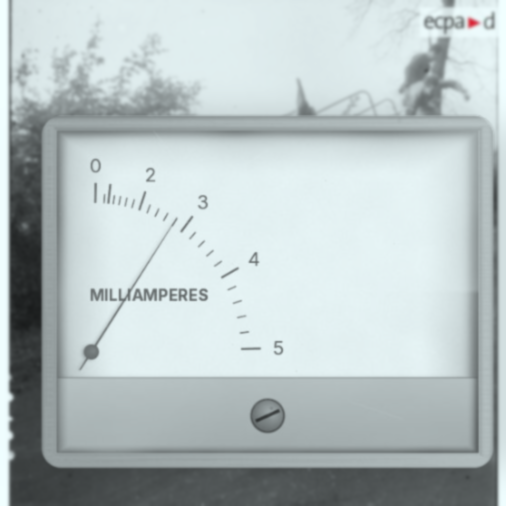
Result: 2.8 mA
